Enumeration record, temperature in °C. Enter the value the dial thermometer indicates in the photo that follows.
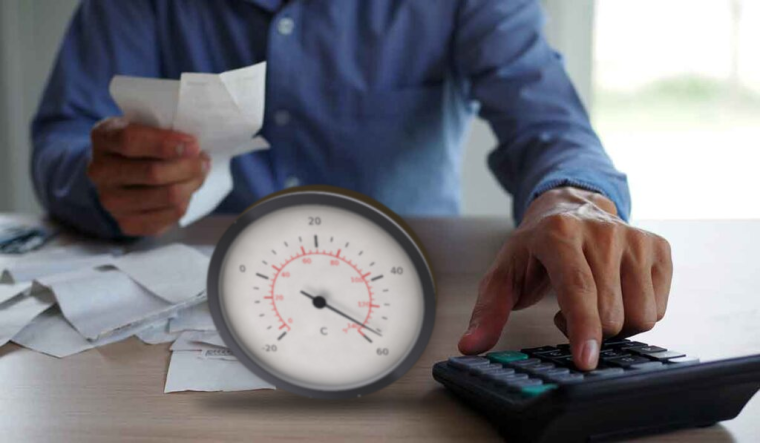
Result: 56 °C
